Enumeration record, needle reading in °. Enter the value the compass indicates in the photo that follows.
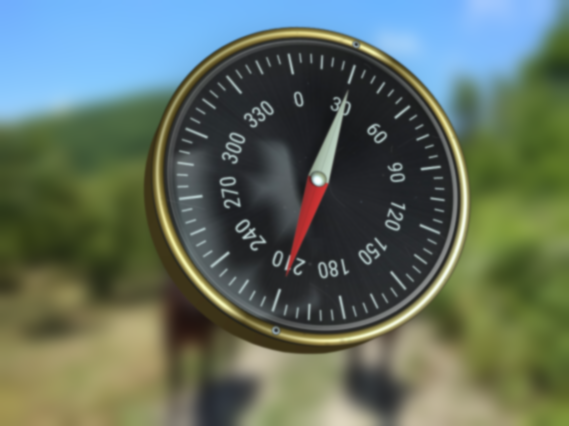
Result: 210 °
